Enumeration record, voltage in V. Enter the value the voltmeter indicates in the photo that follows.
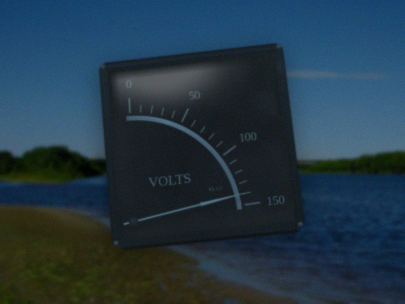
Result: 140 V
